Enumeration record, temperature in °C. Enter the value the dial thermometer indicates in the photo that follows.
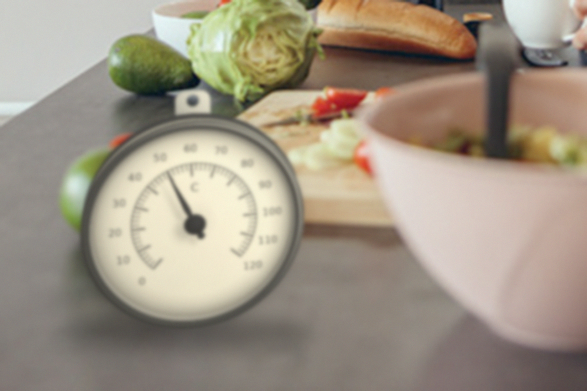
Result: 50 °C
